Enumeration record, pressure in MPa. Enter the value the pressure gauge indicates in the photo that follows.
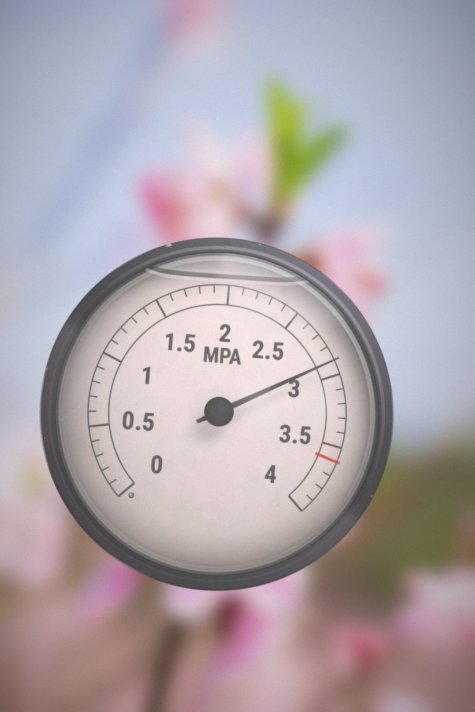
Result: 2.9 MPa
